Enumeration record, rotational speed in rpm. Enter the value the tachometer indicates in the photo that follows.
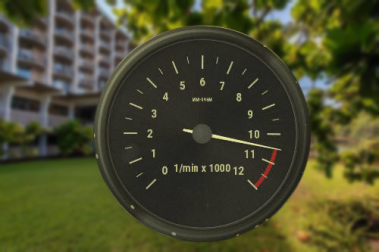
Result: 10500 rpm
